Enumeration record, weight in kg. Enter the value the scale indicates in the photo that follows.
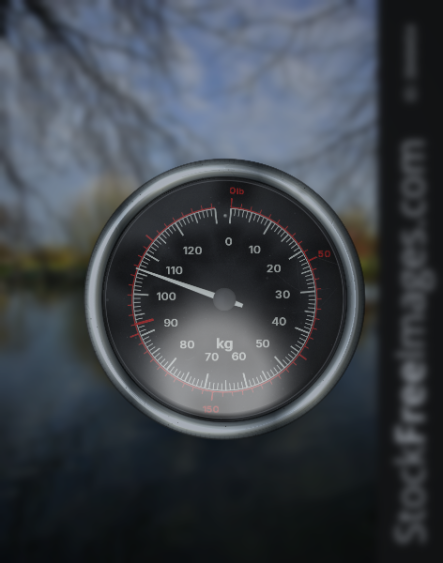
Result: 106 kg
